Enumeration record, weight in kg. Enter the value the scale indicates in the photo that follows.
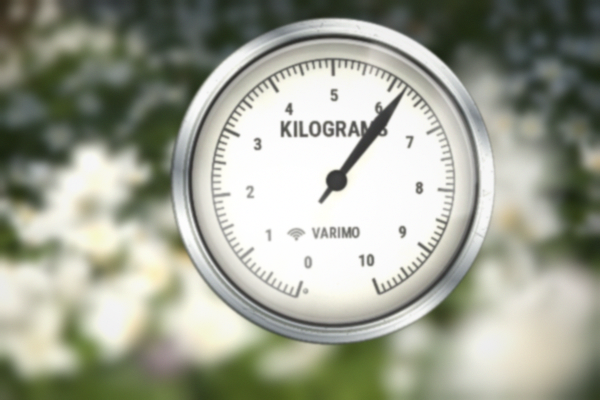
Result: 6.2 kg
